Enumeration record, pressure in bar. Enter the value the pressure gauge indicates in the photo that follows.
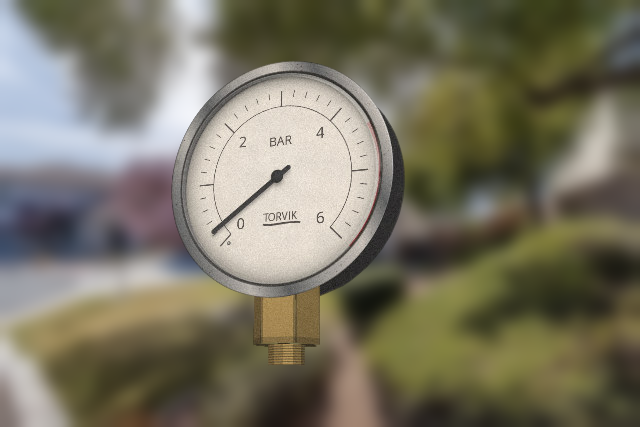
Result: 0.2 bar
